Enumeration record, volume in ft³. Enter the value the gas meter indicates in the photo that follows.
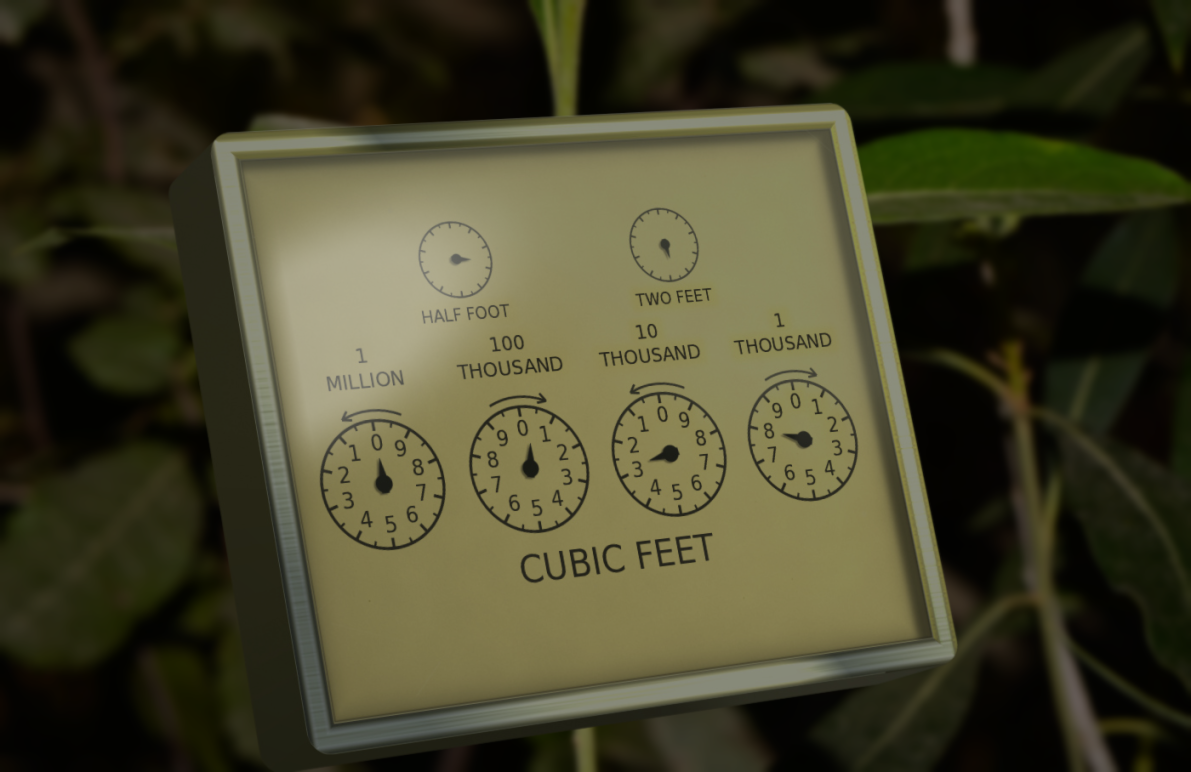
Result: 2800 ft³
